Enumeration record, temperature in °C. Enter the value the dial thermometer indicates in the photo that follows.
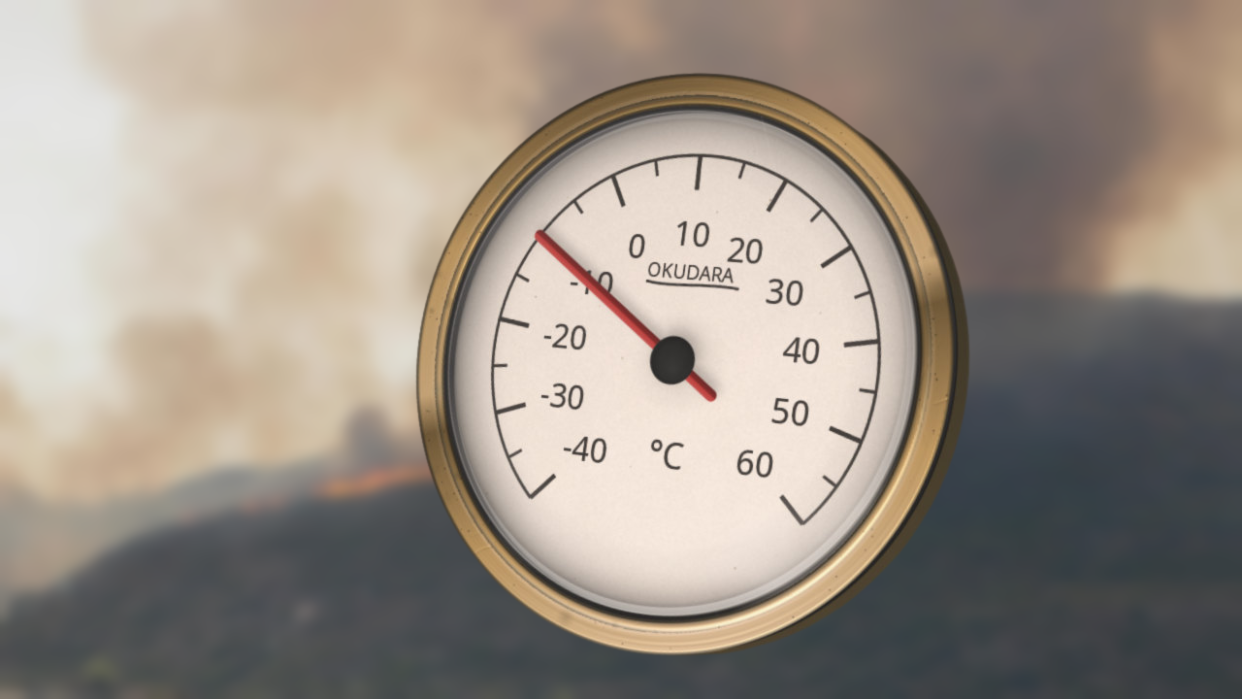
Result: -10 °C
